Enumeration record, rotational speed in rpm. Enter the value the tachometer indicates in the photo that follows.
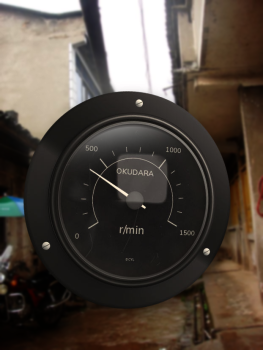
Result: 400 rpm
